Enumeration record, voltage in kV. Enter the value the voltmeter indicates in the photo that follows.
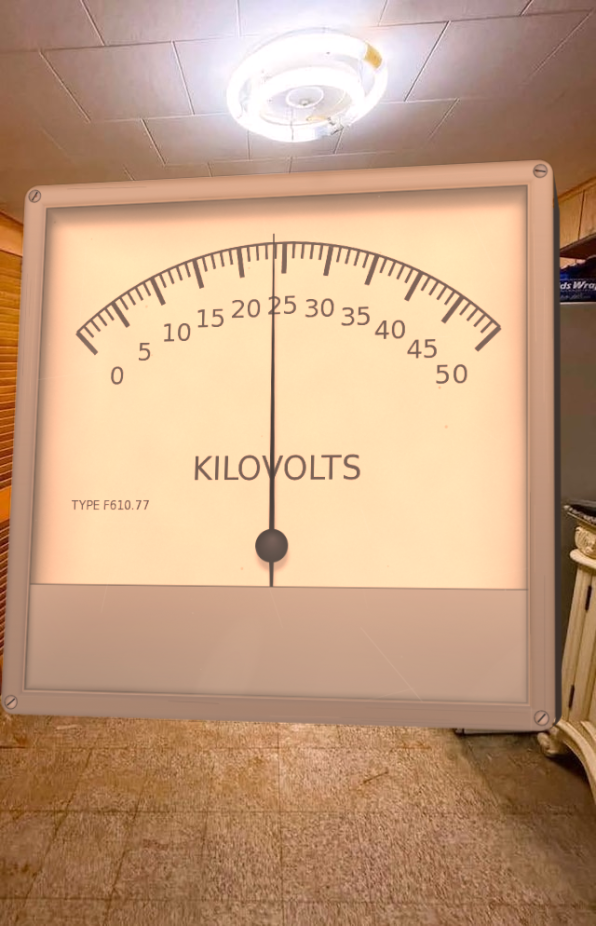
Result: 24 kV
